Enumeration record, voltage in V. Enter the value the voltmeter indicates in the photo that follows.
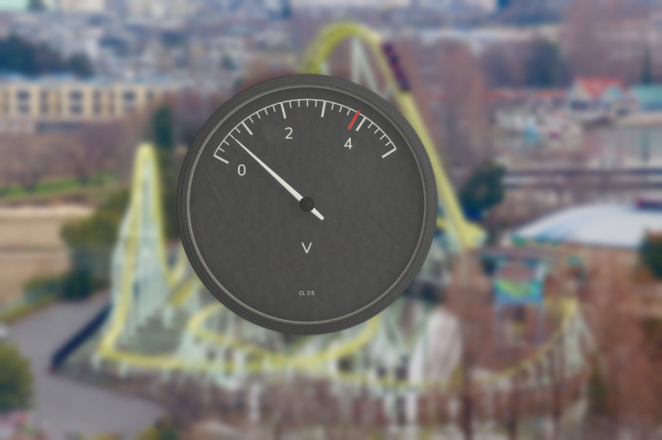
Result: 0.6 V
